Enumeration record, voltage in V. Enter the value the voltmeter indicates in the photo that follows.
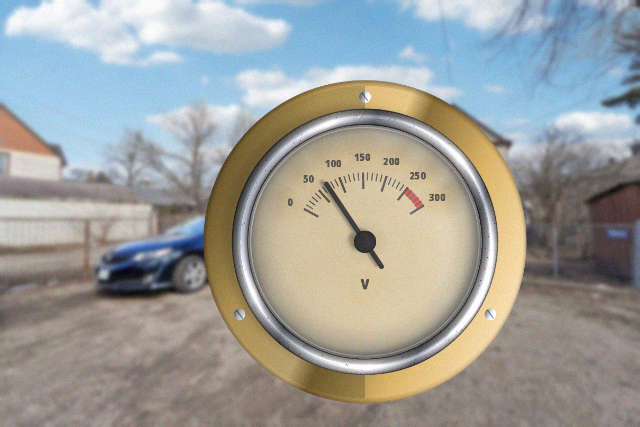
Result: 70 V
